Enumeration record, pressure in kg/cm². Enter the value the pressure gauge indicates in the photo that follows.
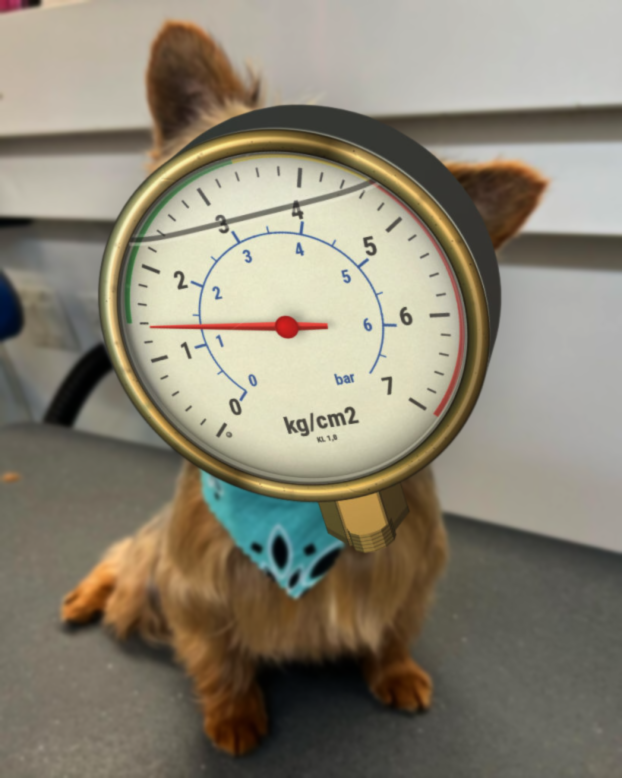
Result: 1.4 kg/cm²
